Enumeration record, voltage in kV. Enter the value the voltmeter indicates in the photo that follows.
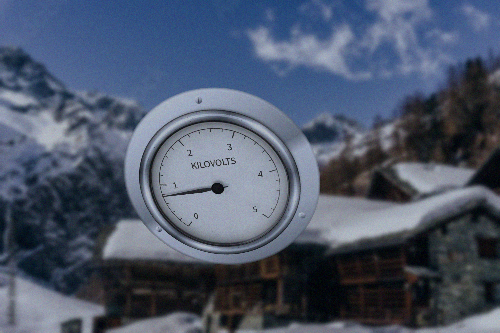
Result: 0.8 kV
